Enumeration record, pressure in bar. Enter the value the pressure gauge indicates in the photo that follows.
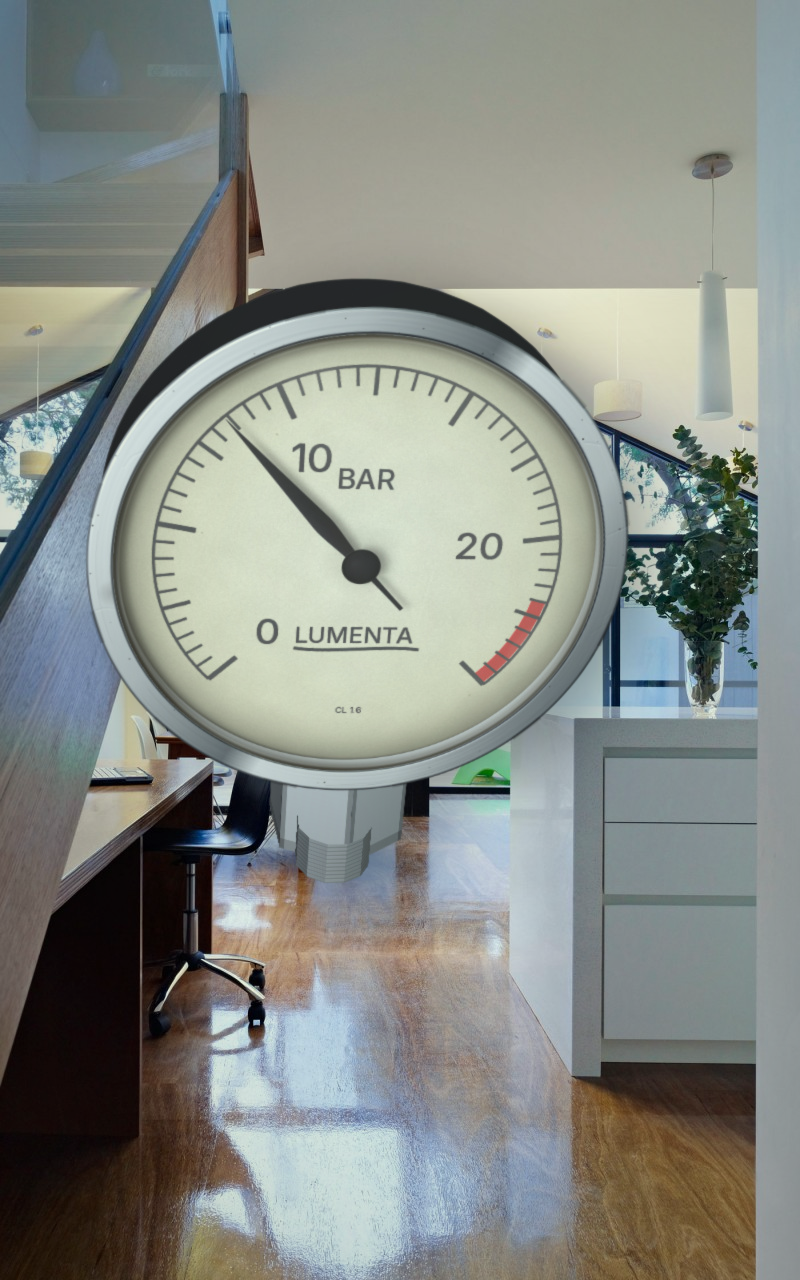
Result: 8.5 bar
